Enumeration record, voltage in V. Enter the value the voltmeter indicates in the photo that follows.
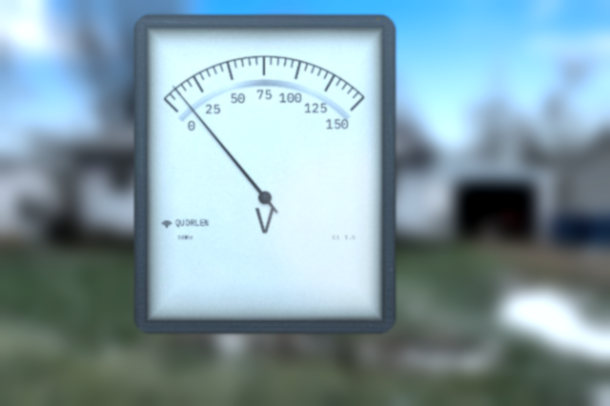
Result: 10 V
